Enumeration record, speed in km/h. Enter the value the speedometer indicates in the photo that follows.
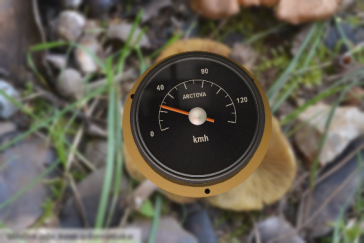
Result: 25 km/h
